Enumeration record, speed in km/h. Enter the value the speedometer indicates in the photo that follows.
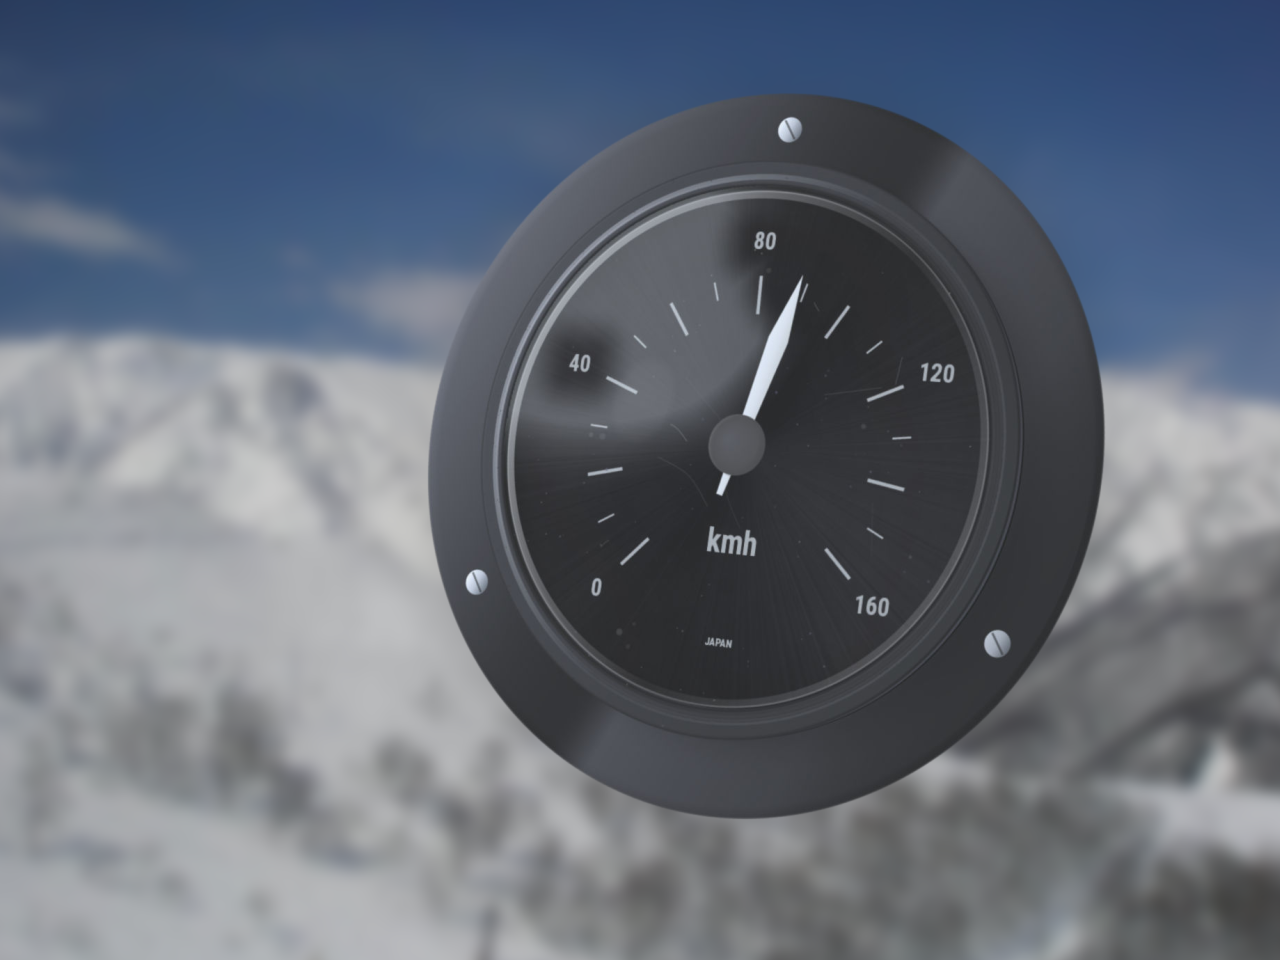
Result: 90 km/h
